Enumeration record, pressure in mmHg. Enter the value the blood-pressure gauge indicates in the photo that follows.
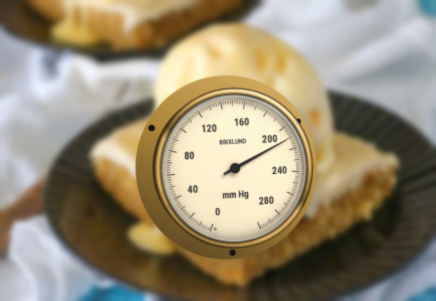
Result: 210 mmHg
